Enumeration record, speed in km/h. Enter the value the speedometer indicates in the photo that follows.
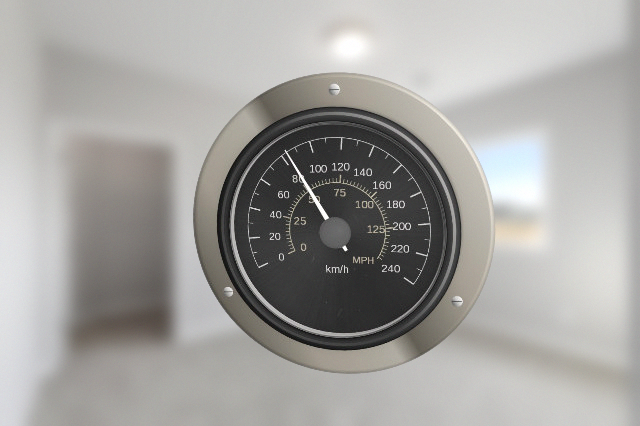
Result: 85 km/h
